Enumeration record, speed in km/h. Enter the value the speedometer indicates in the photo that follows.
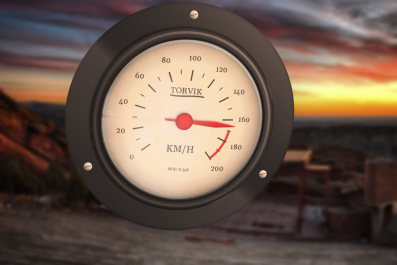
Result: 165 km/h
